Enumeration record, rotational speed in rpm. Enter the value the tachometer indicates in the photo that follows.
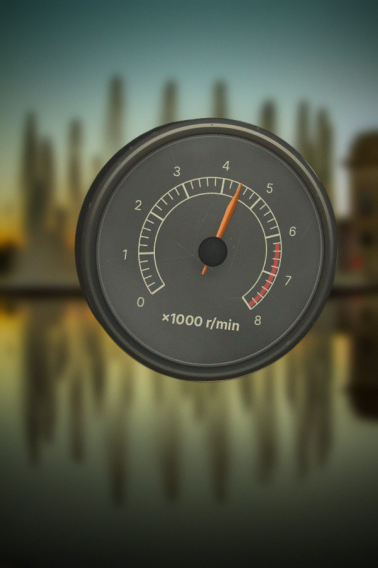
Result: 4400 rpm
